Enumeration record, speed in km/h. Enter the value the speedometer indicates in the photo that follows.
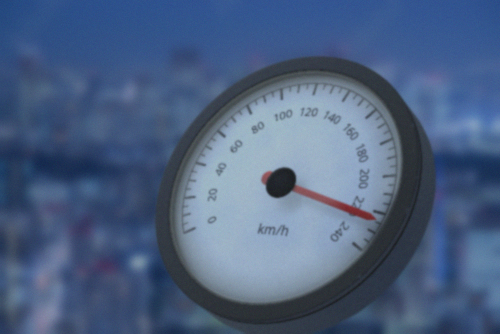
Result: 225 km/h
